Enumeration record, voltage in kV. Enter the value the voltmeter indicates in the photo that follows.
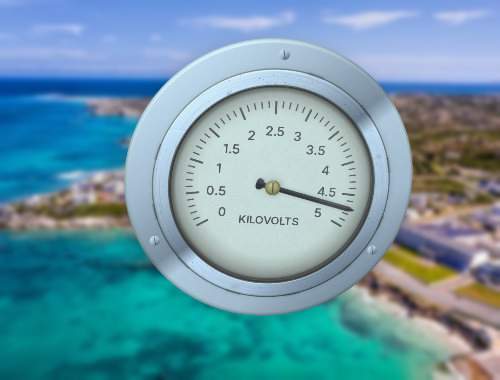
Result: 4.7 kV
